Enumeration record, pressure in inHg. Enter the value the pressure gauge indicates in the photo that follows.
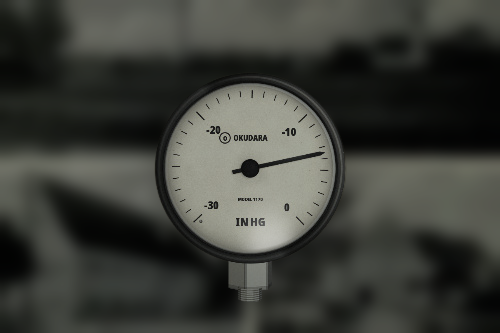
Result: -6.5 inHg
